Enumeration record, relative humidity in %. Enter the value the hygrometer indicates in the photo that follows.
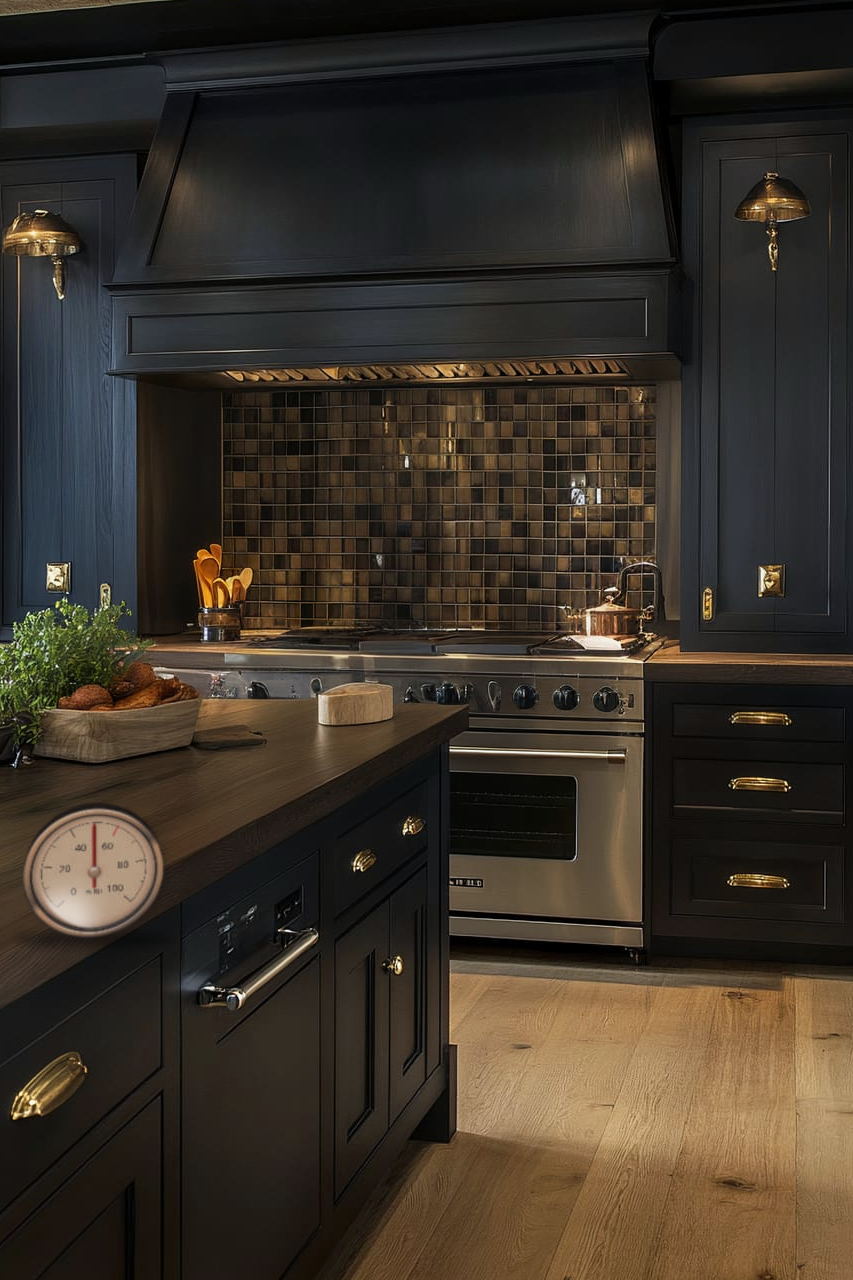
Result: 50 %
